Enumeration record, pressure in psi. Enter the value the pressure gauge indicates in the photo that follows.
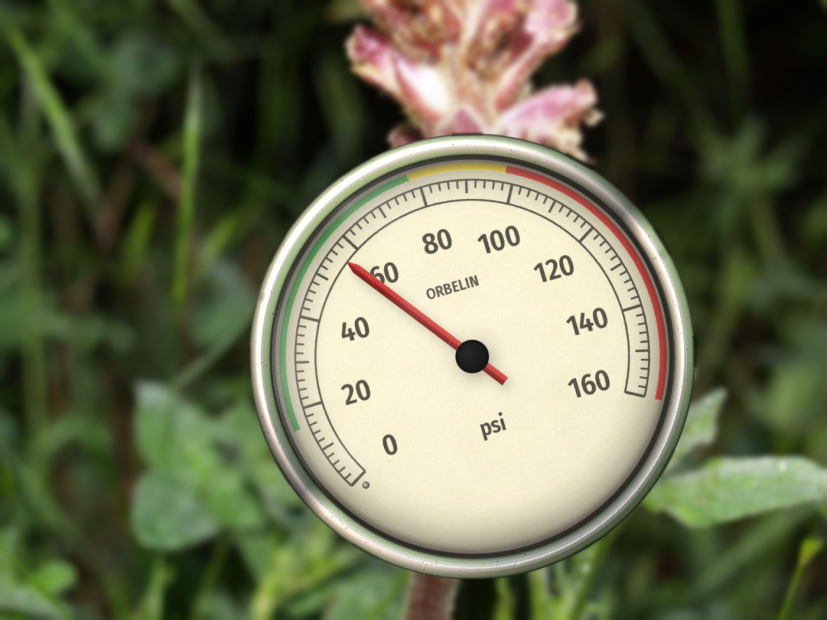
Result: 56 psi
